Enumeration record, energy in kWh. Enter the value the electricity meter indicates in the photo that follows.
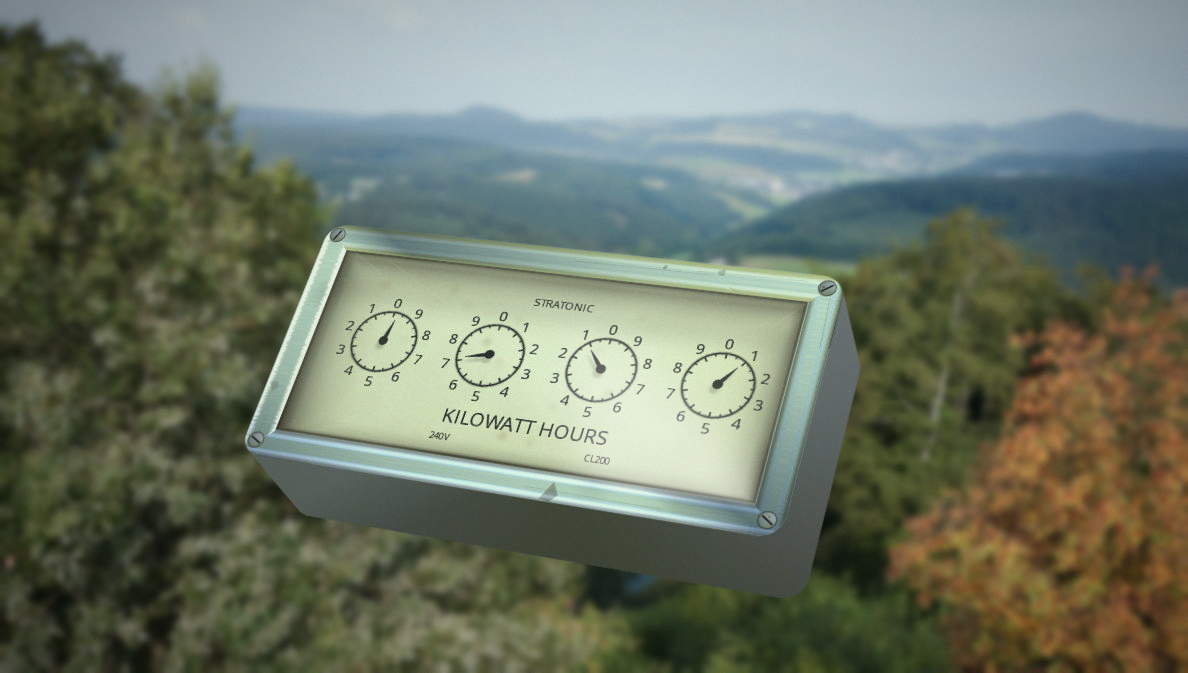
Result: 9711 kWh
